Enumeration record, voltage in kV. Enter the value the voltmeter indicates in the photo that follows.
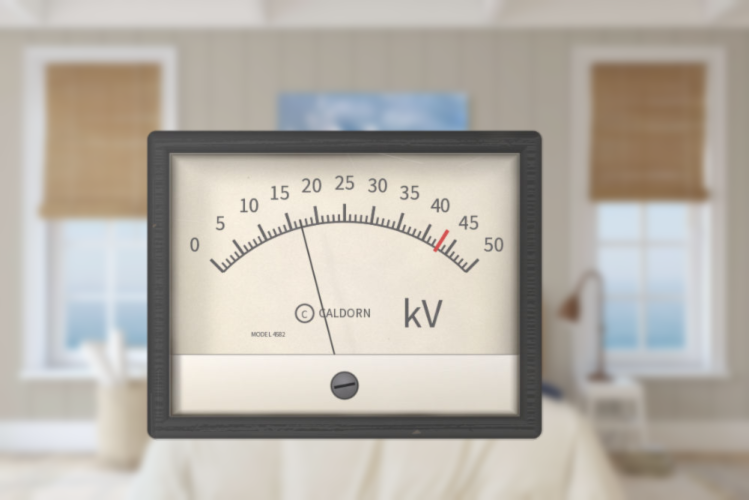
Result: 17 kV
